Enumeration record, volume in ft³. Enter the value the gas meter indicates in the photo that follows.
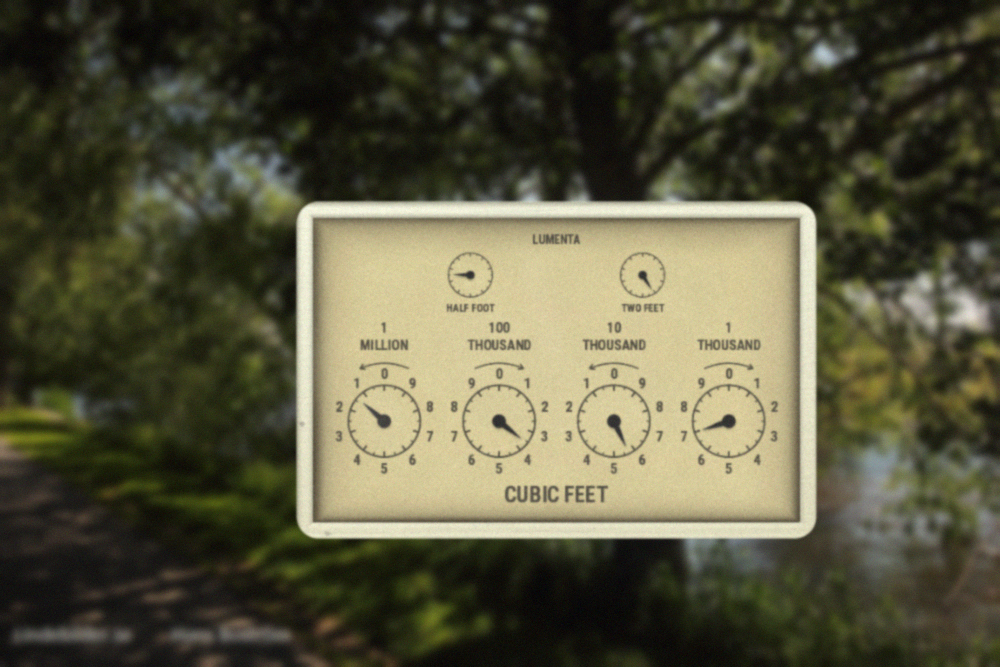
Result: 135700 ft³
